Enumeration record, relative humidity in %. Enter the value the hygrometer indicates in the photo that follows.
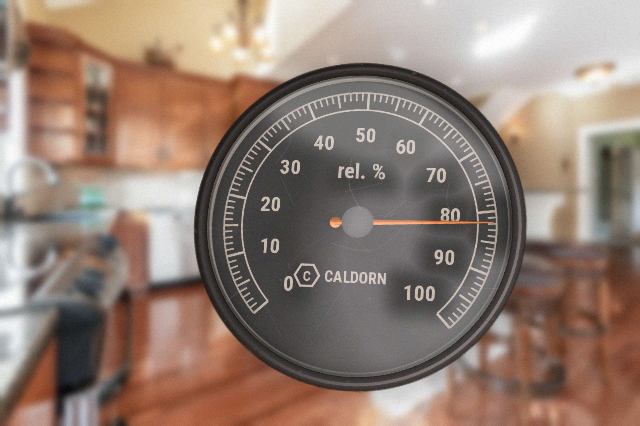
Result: 82 %
